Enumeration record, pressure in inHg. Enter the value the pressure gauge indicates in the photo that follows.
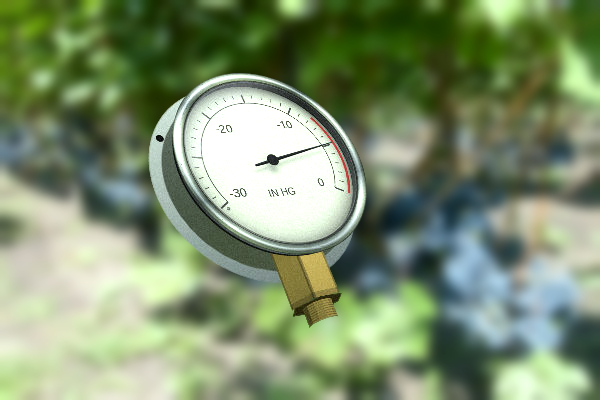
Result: -5 inHg
